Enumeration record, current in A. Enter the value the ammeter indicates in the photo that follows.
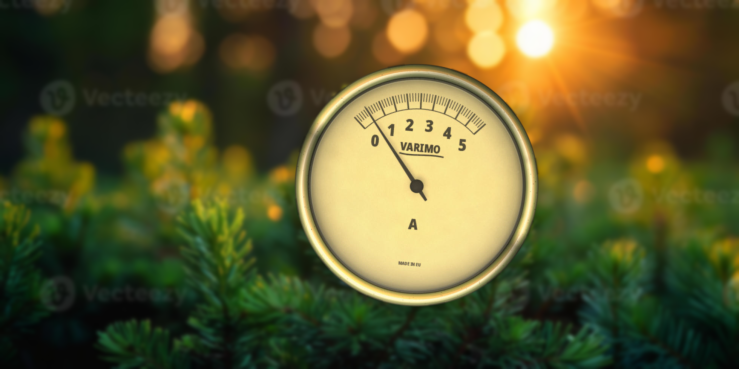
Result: 0.5 A
